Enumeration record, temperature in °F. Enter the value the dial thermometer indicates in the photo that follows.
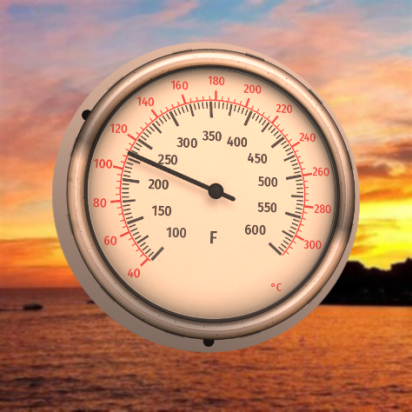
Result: 230 °F
